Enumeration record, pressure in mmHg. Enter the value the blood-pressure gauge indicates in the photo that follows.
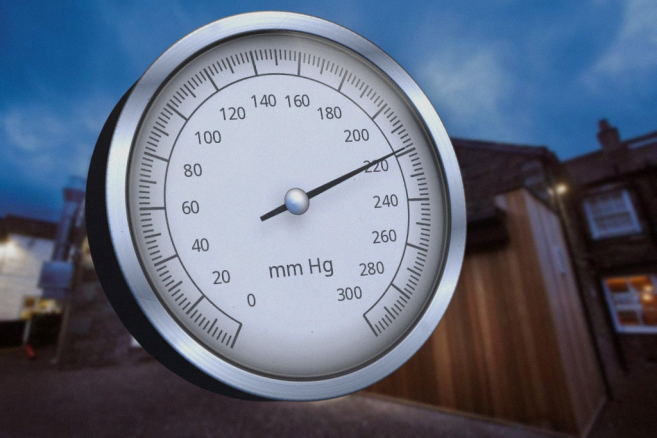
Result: 218 mmHg
